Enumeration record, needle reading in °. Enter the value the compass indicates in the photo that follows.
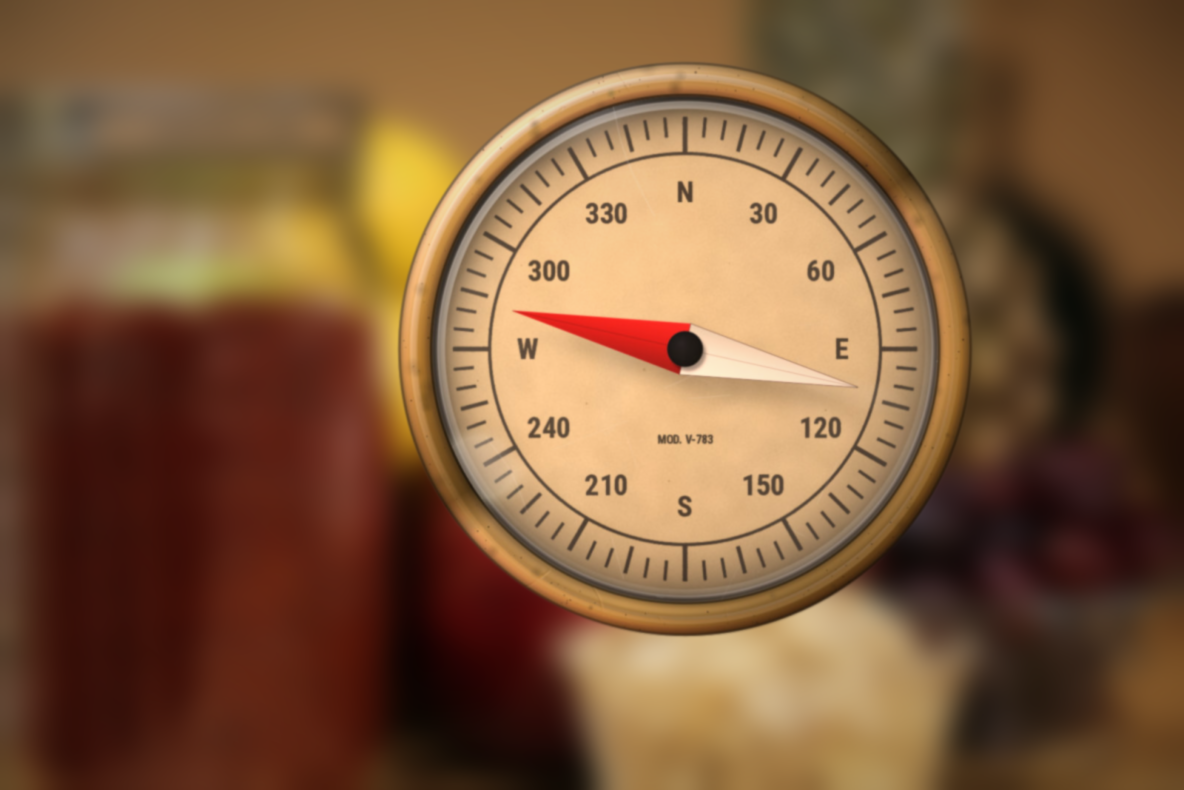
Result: 282.5 °
